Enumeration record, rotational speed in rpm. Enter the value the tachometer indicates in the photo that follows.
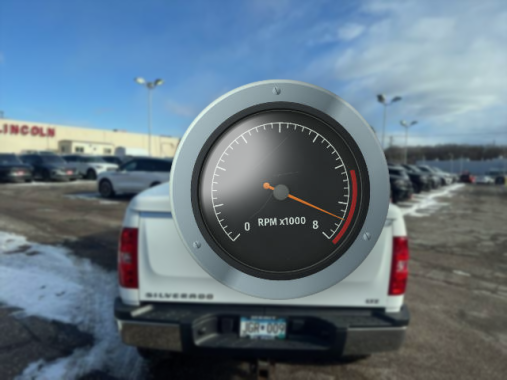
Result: 7400 rpm
